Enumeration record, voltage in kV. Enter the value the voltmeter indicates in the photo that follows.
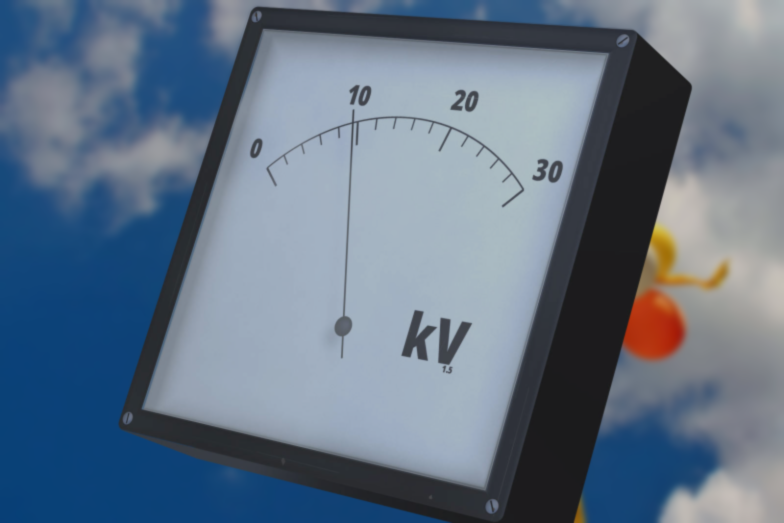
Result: 10 kV
